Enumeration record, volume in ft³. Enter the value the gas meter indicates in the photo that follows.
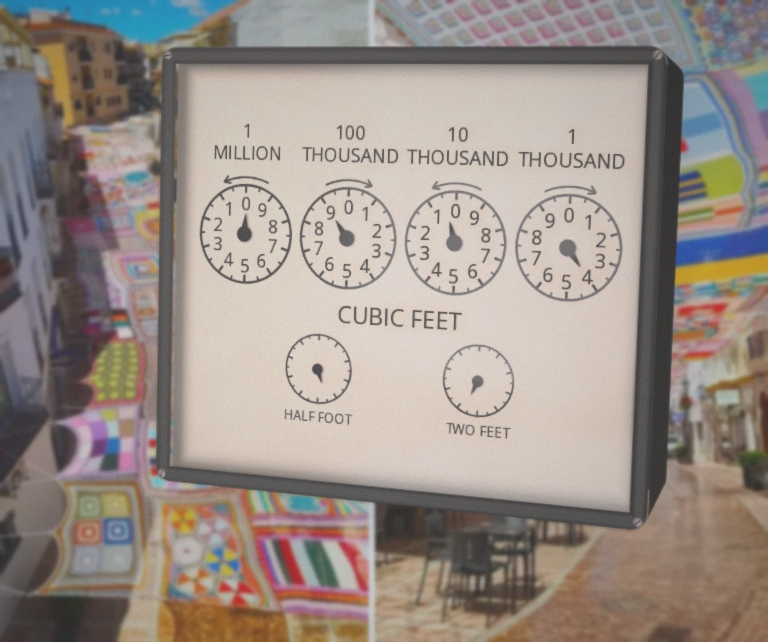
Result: 990400 ft³
